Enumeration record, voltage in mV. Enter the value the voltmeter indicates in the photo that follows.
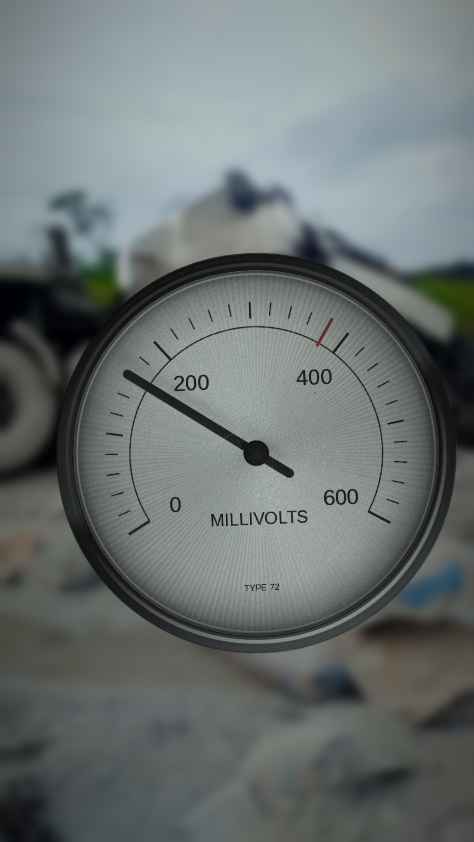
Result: 160 mV
